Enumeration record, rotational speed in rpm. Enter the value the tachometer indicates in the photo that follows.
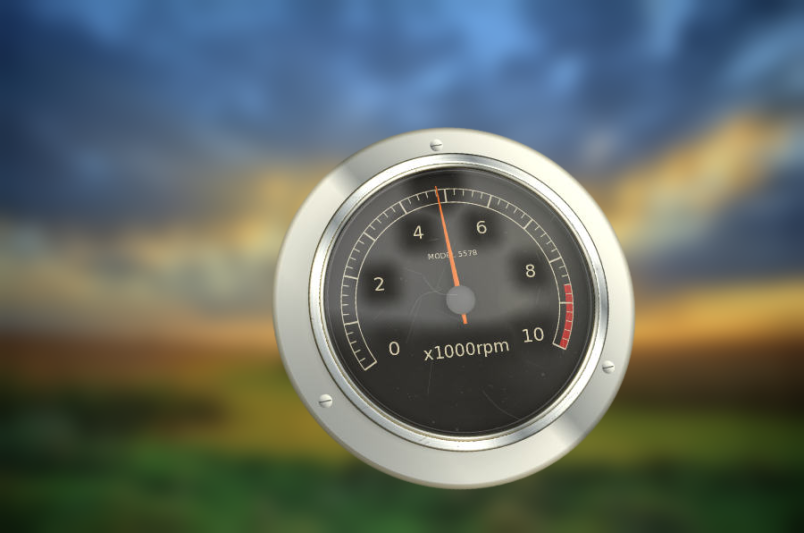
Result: 4800 rpm
